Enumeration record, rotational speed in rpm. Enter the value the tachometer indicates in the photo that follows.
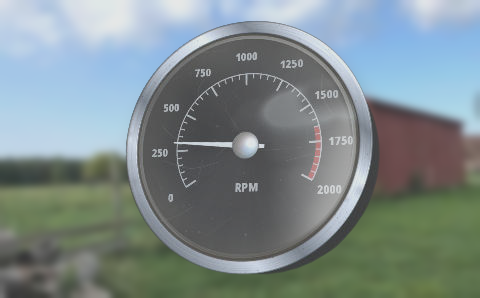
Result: 300 rpm
